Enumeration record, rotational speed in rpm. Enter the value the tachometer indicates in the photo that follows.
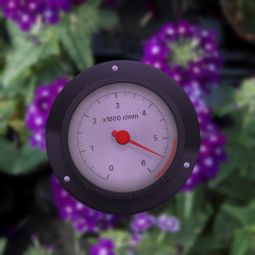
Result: 5500 rpm
